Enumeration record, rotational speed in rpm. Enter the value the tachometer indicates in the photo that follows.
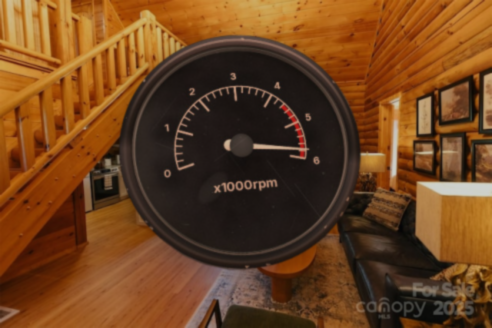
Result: 5800 rpm
